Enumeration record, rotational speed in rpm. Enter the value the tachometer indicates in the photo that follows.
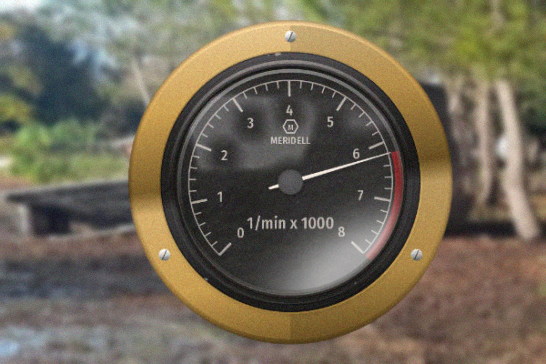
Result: 6200 rpm
